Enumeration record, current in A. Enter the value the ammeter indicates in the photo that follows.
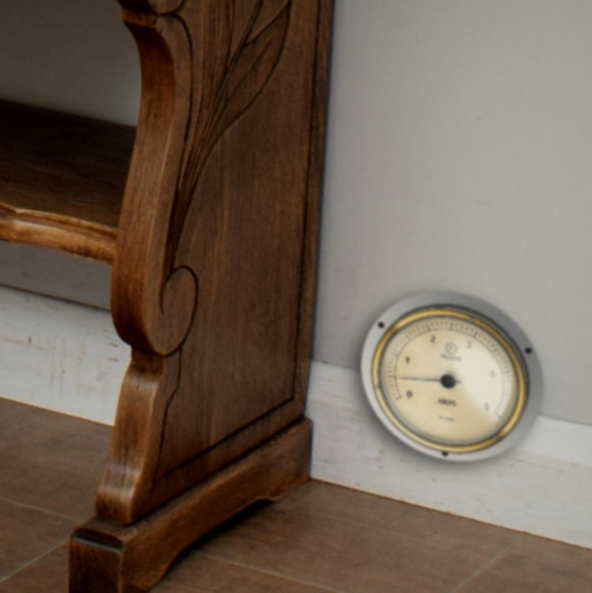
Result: 0.5 A
